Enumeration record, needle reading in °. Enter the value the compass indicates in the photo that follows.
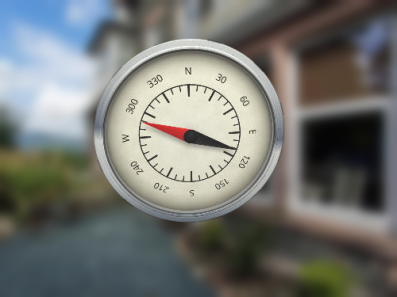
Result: 290 °
